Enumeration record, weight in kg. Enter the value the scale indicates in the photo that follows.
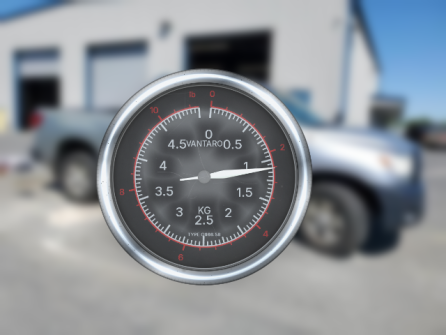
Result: 1.1 kg
